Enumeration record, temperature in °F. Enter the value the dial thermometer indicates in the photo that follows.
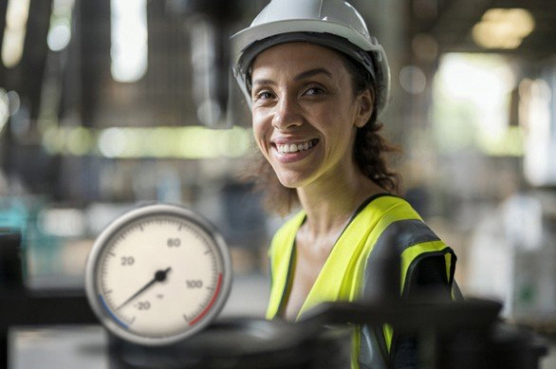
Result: -10 °F
